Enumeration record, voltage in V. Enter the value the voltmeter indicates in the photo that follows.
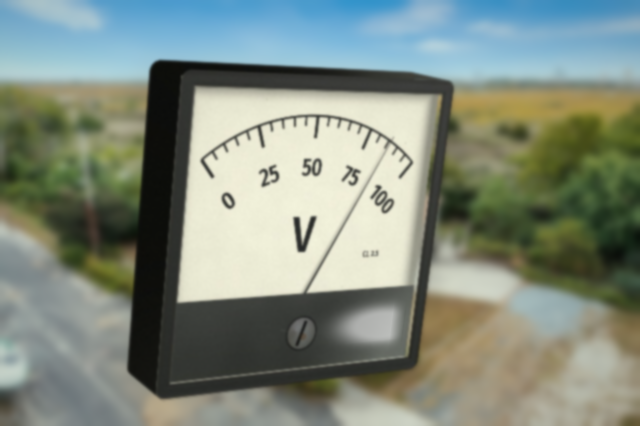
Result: 85 V
